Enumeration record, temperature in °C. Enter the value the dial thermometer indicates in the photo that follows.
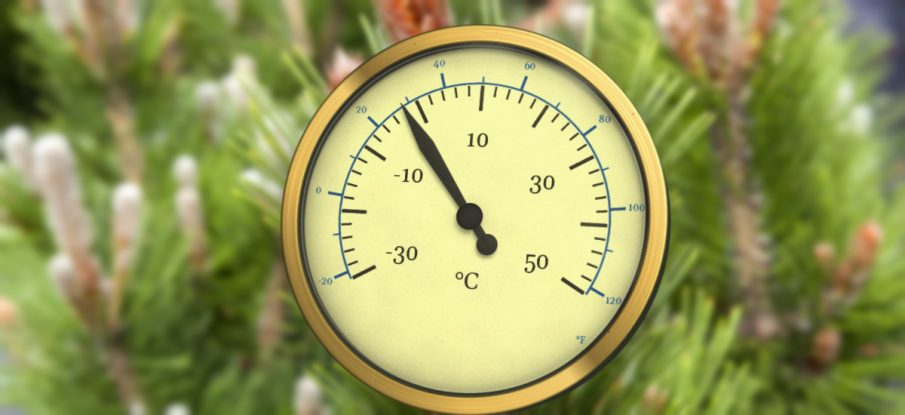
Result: -2 °C
